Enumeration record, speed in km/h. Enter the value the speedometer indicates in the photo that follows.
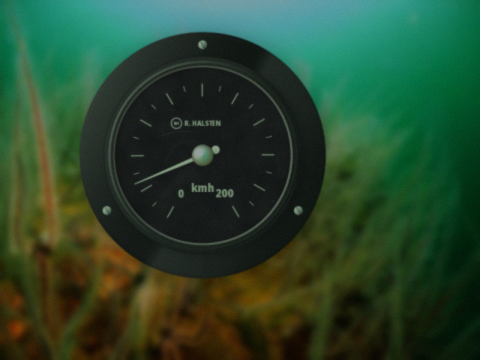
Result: 25 km/h
